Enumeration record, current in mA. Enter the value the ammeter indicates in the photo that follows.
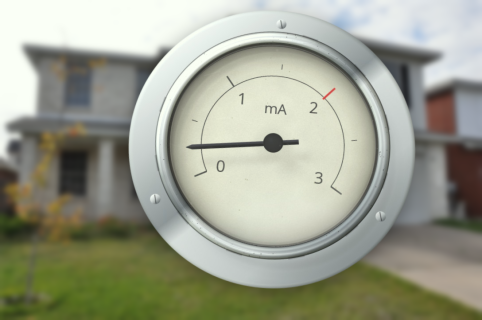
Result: 0.25 mA
